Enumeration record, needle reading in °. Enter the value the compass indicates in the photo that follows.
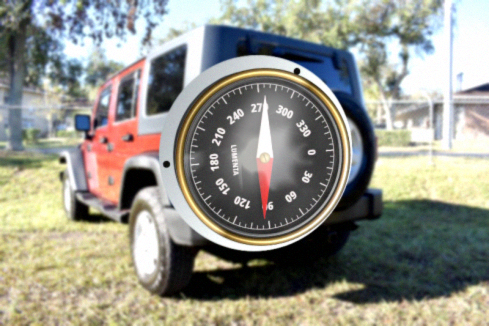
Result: 95 °
